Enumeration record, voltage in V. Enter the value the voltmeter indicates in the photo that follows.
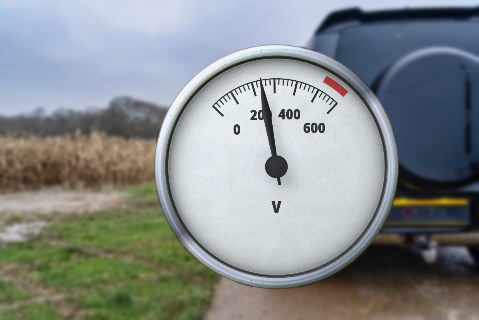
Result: 240 V
